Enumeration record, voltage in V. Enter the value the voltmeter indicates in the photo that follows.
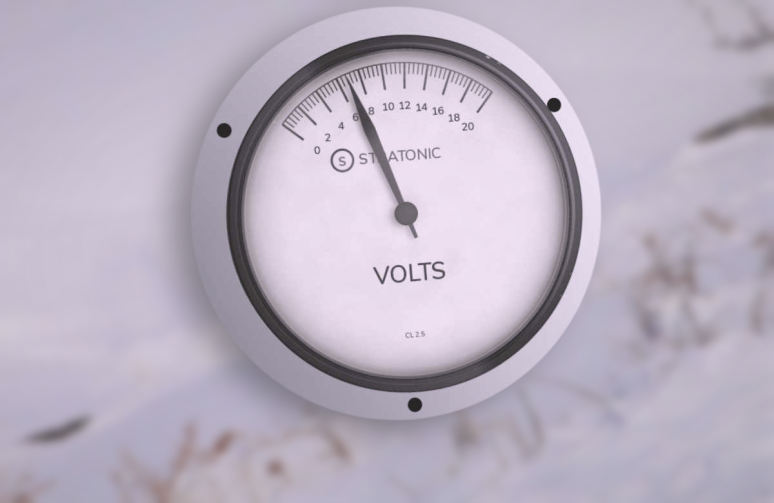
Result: 6.8 V
